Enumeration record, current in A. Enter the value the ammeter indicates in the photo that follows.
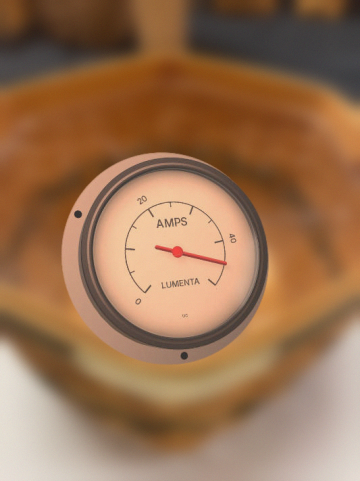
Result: 45 A
